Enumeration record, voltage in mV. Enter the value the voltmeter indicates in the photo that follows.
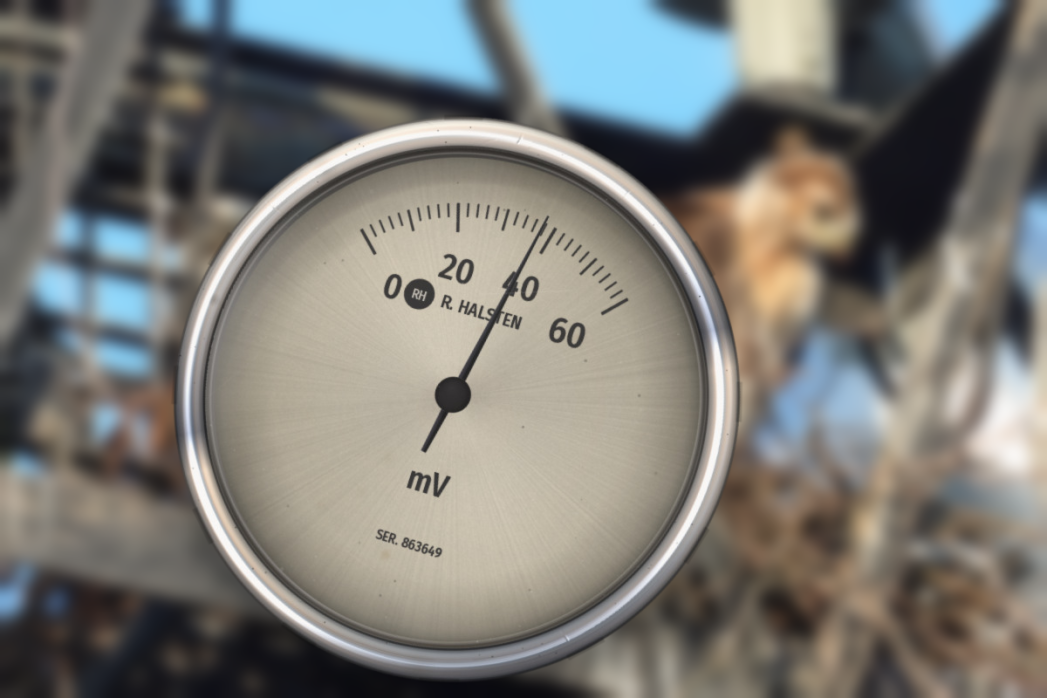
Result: 38 mV
